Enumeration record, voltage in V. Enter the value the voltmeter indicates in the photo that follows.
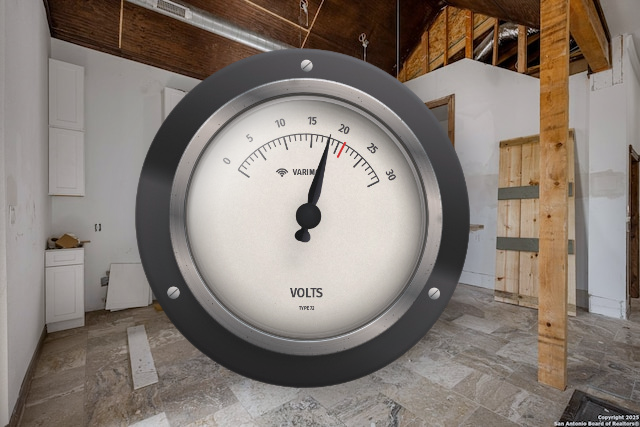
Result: 18 V
